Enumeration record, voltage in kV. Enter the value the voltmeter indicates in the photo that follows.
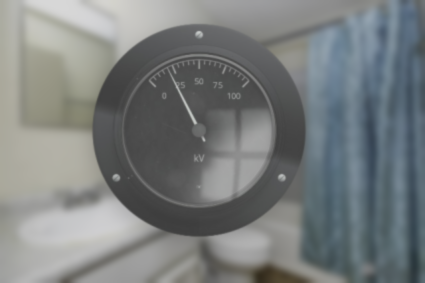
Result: 20 kV
